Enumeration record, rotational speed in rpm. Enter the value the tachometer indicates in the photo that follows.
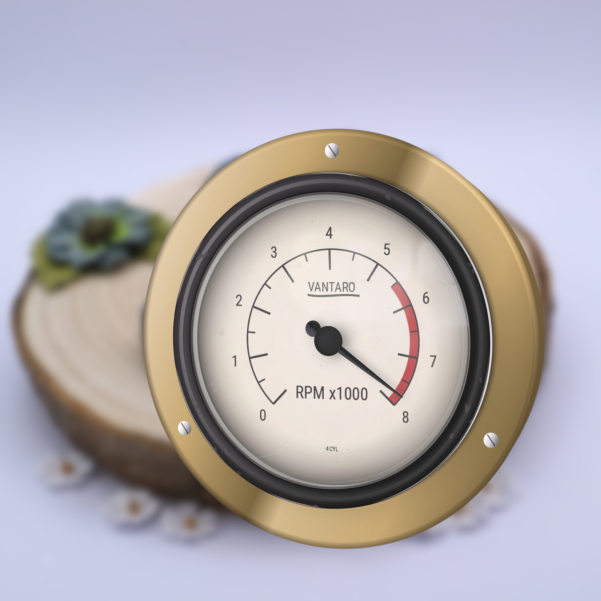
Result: 7750 rpm
